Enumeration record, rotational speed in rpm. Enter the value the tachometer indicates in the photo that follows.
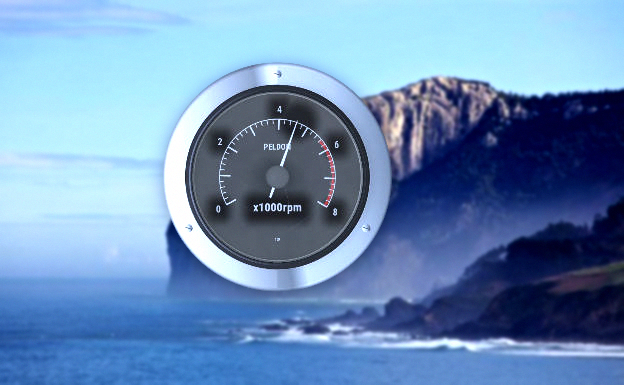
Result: 4600 rpm
